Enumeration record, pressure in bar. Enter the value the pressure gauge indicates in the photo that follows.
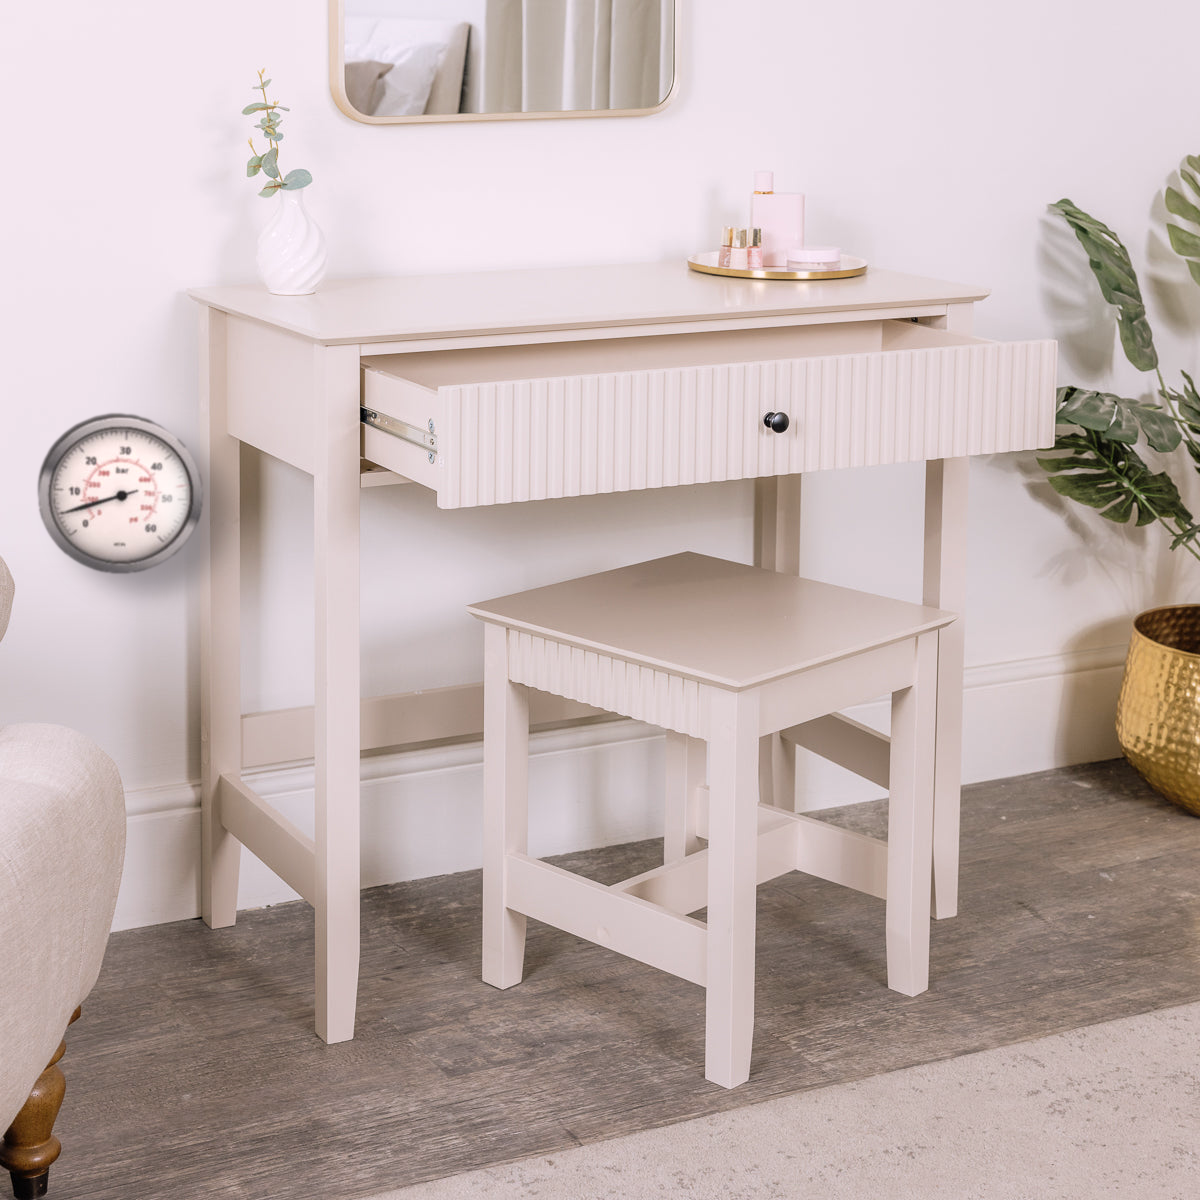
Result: 5 bar
